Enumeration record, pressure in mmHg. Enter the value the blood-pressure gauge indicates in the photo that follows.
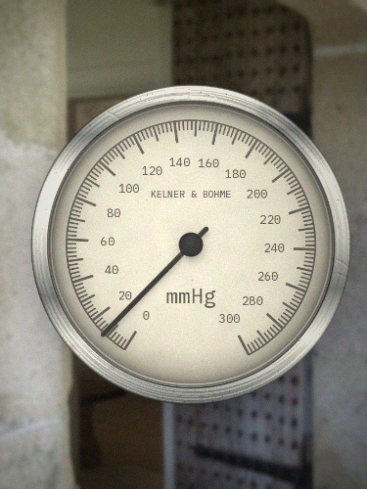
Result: 12 mmHg
